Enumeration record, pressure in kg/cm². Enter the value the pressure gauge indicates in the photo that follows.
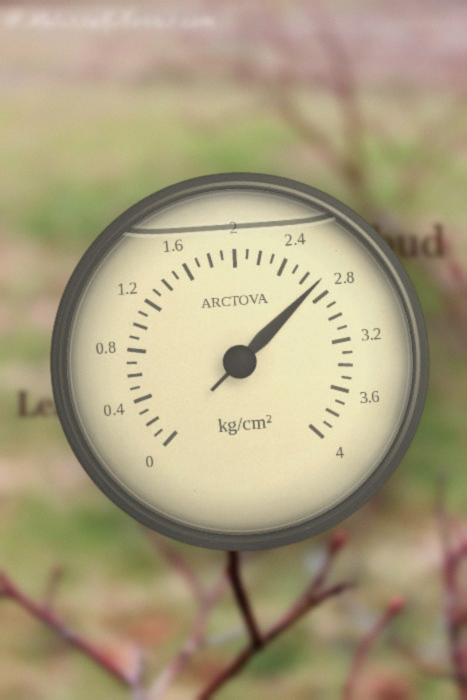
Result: 2.7 kg/cm²
